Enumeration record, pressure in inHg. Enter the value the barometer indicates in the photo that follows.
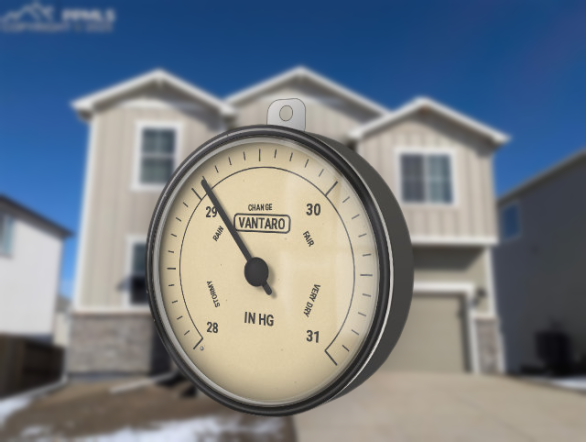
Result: 29.1 inHg
